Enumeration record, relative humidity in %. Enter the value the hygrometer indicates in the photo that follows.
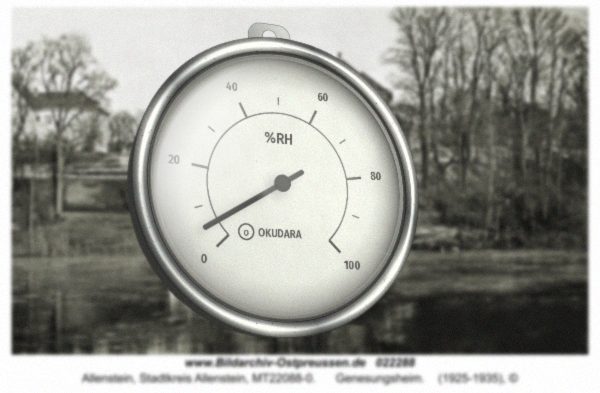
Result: 5 %
